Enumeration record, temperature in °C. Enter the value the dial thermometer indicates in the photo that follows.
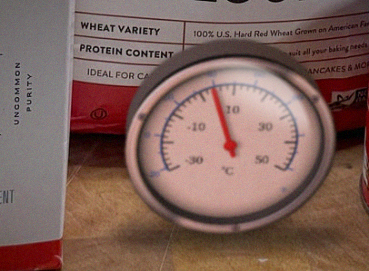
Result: 4 °C
